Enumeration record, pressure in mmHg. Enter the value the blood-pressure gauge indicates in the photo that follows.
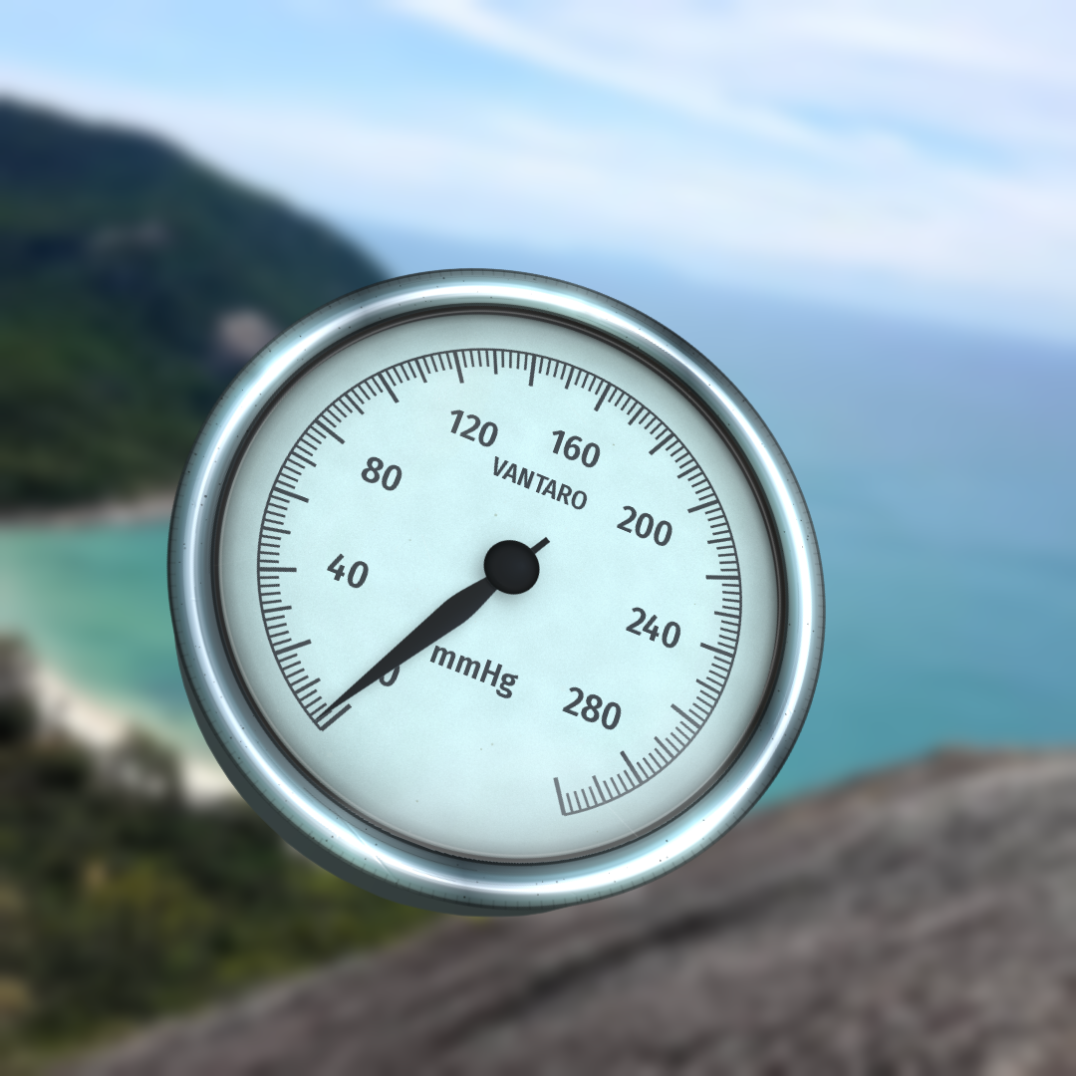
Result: 2 mmHg
